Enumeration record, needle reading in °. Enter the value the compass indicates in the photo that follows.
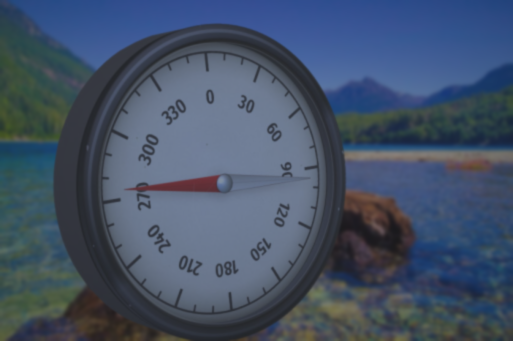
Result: 275 °
